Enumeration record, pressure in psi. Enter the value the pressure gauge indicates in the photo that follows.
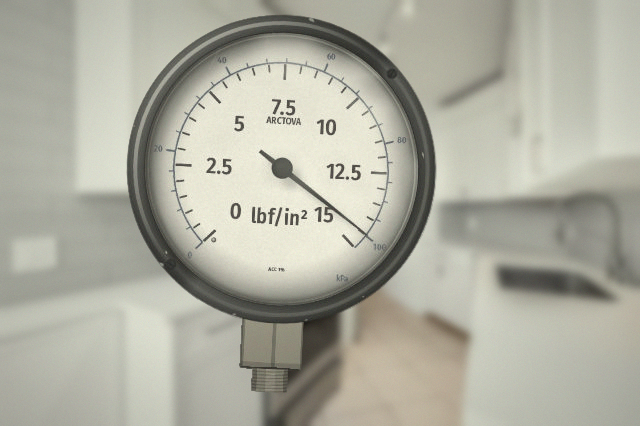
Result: 14.5 psi
